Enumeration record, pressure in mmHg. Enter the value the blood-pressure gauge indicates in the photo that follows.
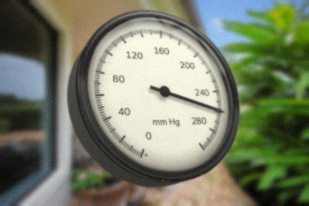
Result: 260 mmHg
